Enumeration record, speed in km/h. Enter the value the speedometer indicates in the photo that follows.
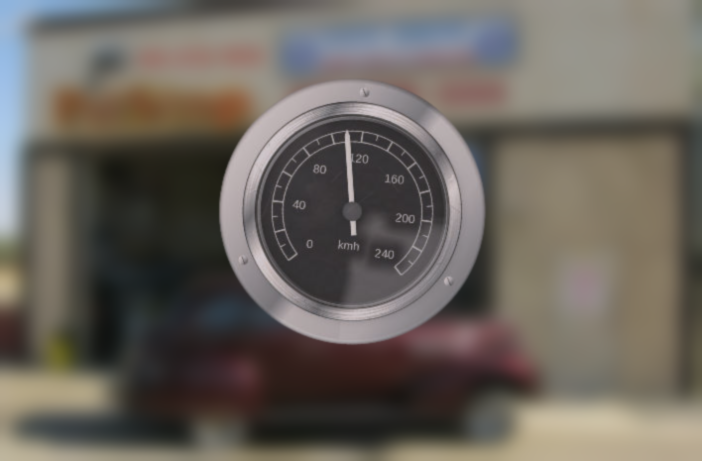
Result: 110 km/h
